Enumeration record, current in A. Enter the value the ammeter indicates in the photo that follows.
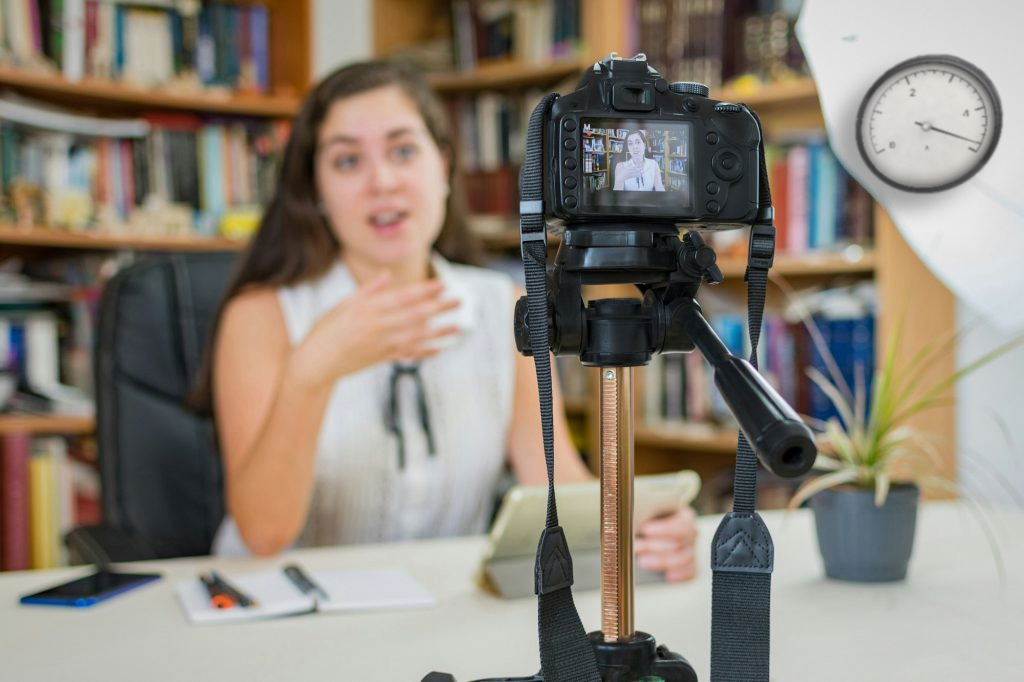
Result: 4.8 A
